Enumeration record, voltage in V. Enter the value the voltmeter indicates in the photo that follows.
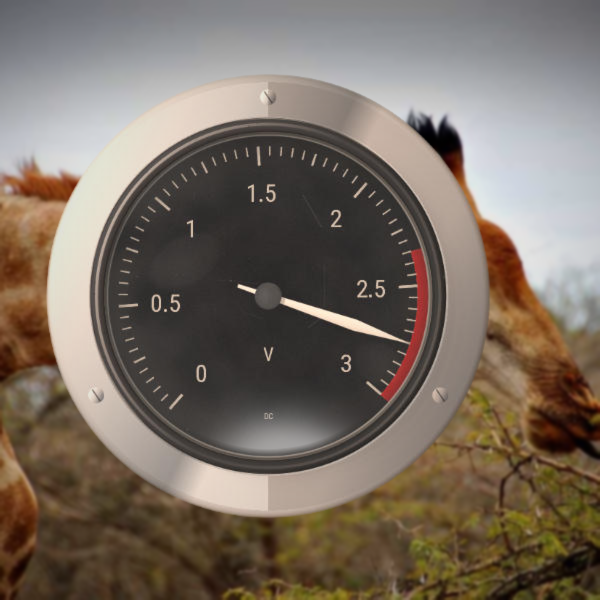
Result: 2.75 V
